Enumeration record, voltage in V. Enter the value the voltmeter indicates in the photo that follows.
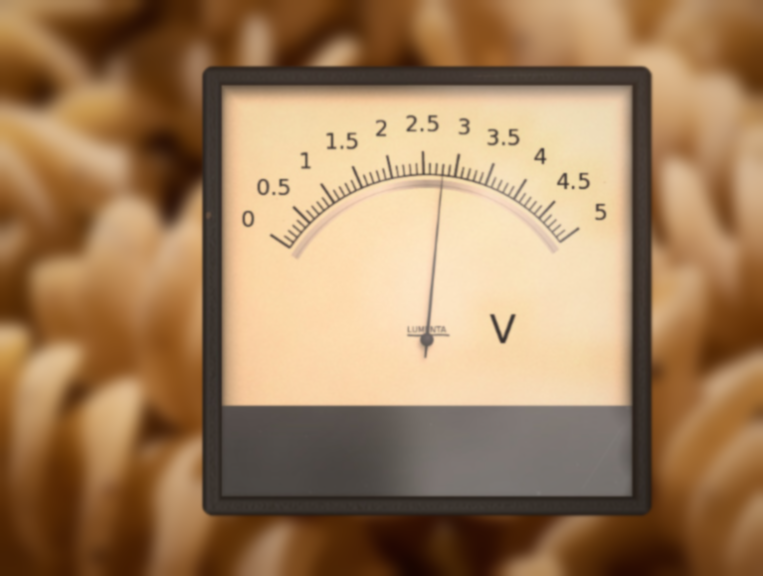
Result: 2.8 V
